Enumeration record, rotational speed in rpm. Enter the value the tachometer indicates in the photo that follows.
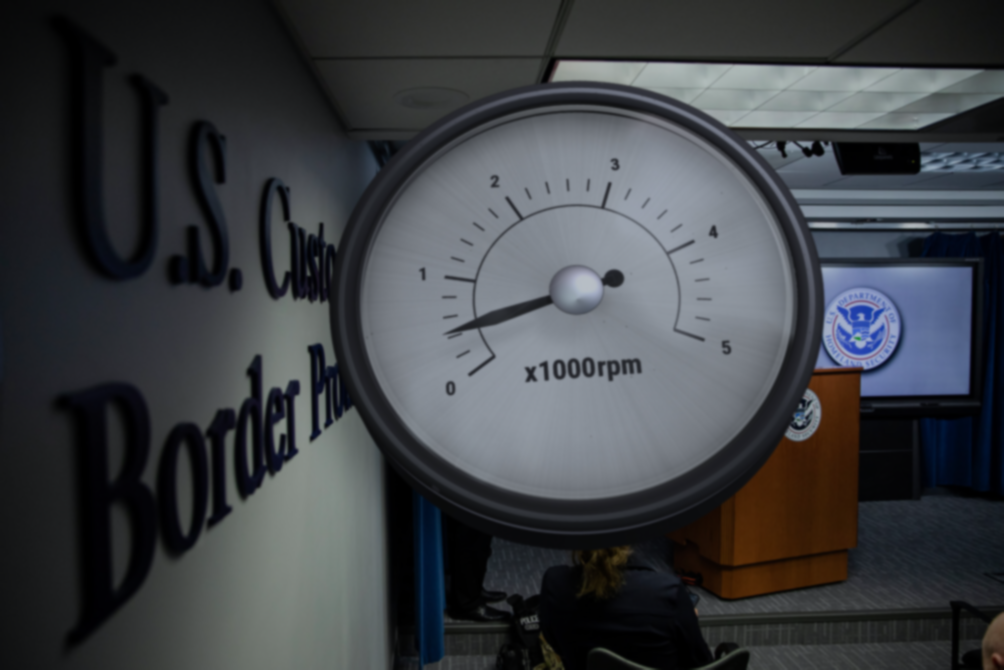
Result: 400 rpm
